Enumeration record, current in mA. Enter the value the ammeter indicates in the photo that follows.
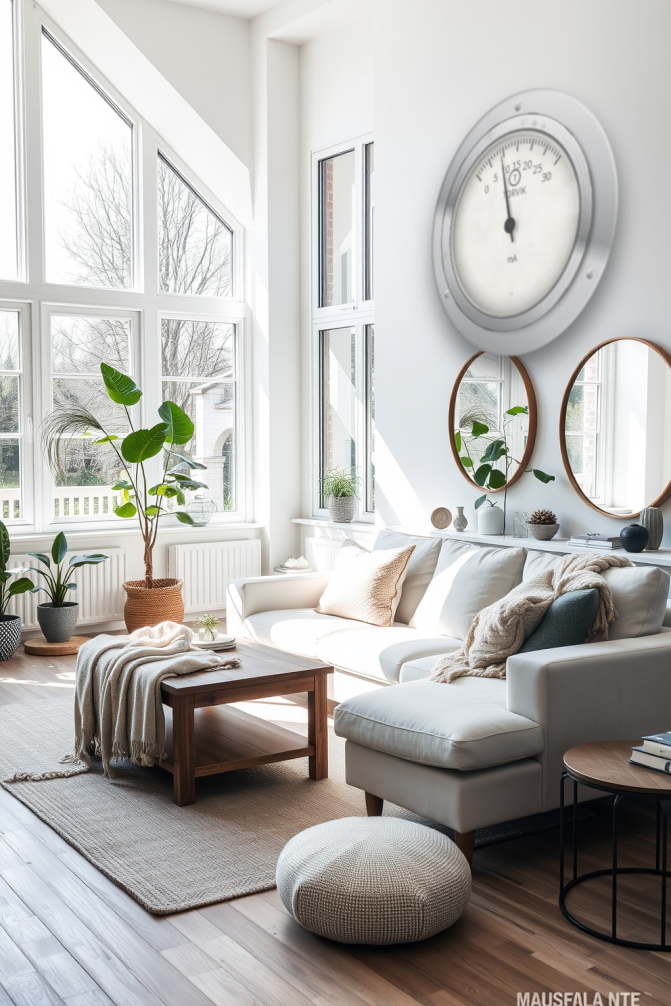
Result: 10 mA
